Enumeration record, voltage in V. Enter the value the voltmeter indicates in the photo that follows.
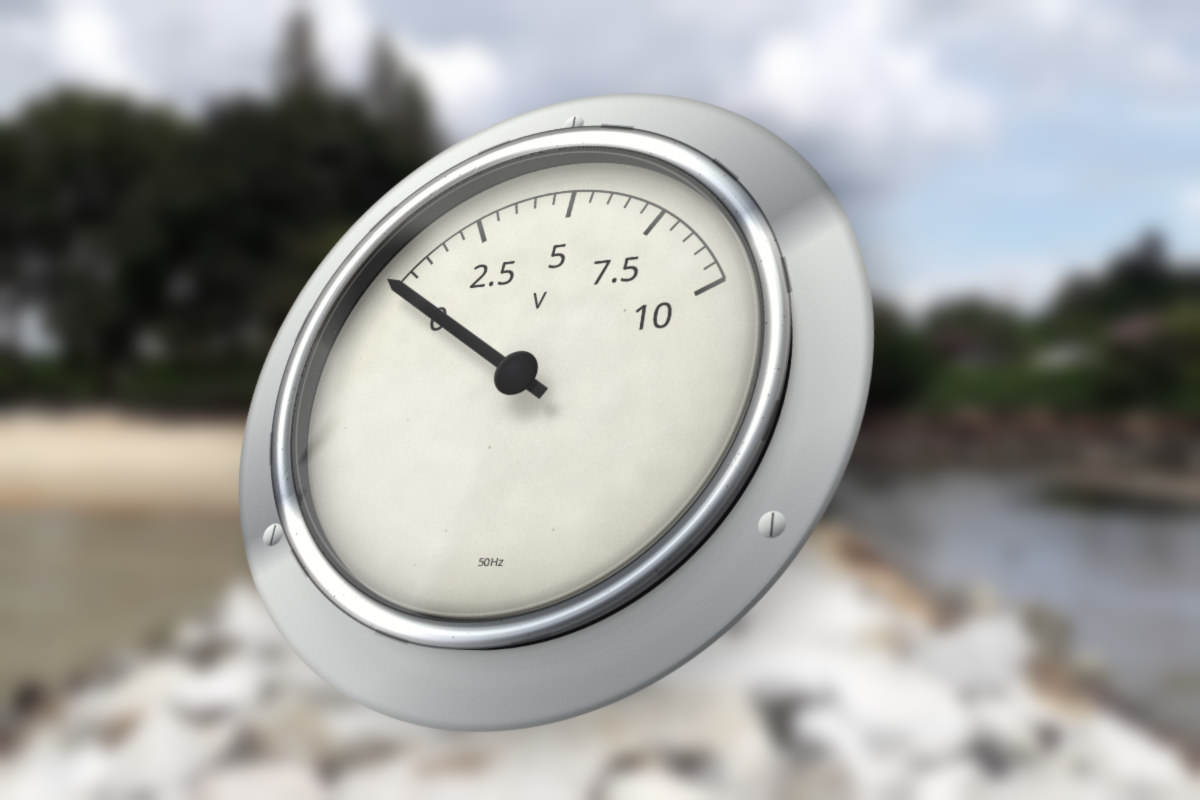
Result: 0 V
